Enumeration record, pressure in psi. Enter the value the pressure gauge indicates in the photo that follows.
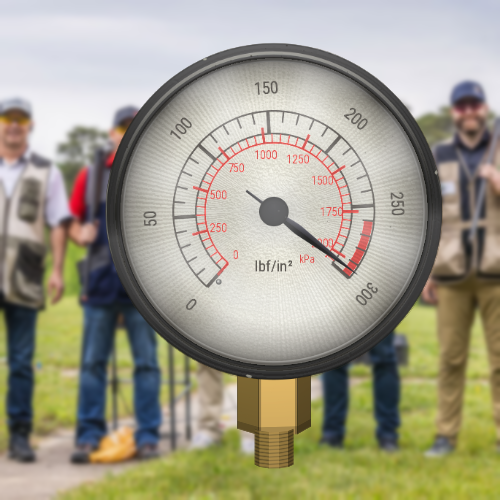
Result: 295 psi
